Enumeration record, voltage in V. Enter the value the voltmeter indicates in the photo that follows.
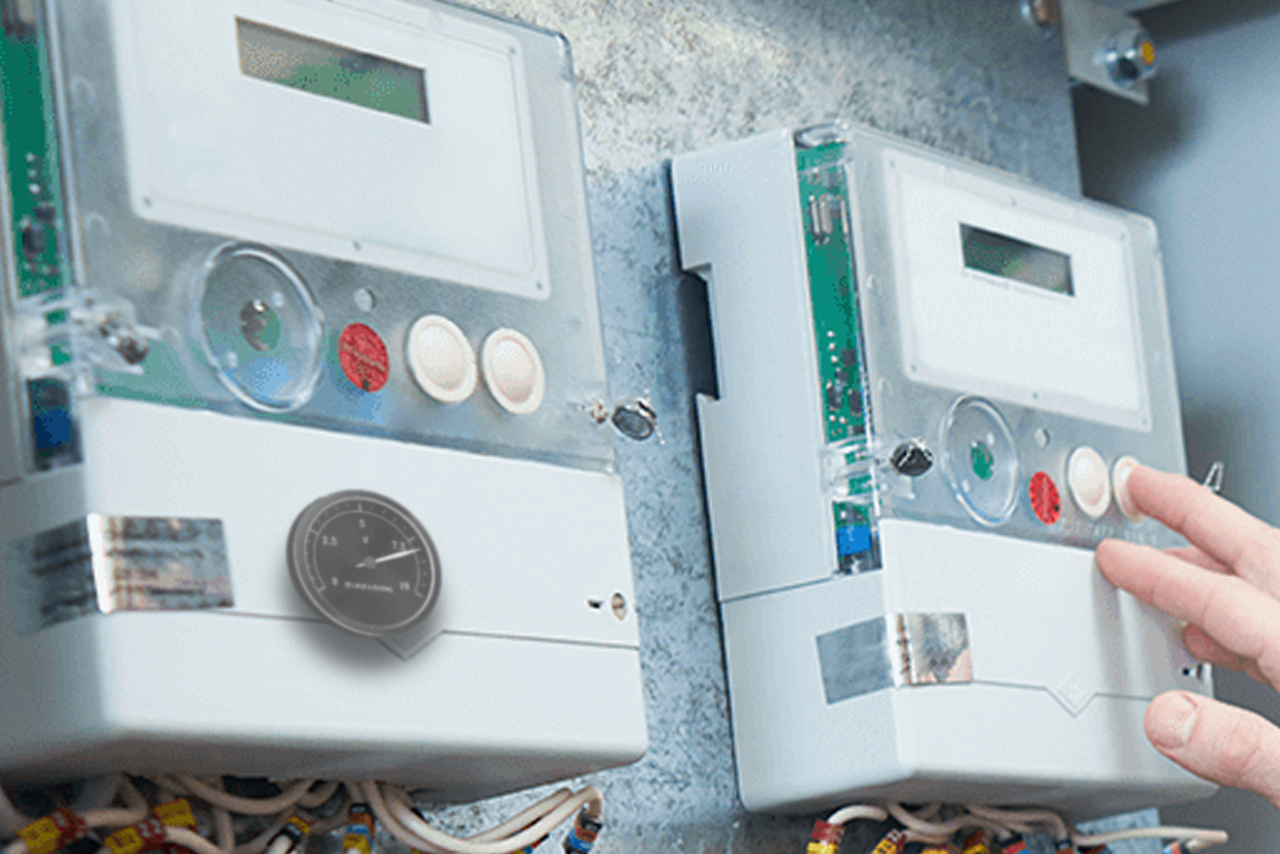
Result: 8 V
